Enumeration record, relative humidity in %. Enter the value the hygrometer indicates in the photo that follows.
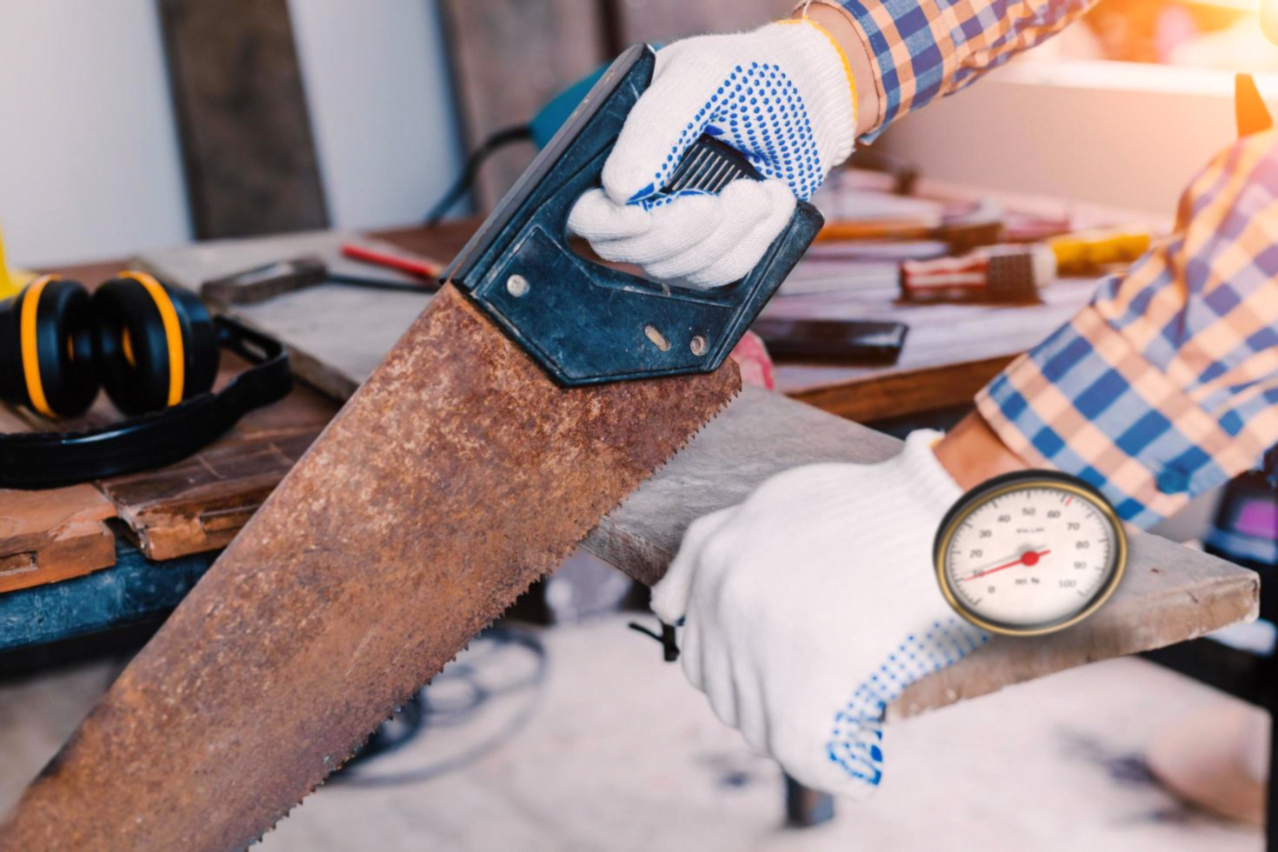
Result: 10 %
